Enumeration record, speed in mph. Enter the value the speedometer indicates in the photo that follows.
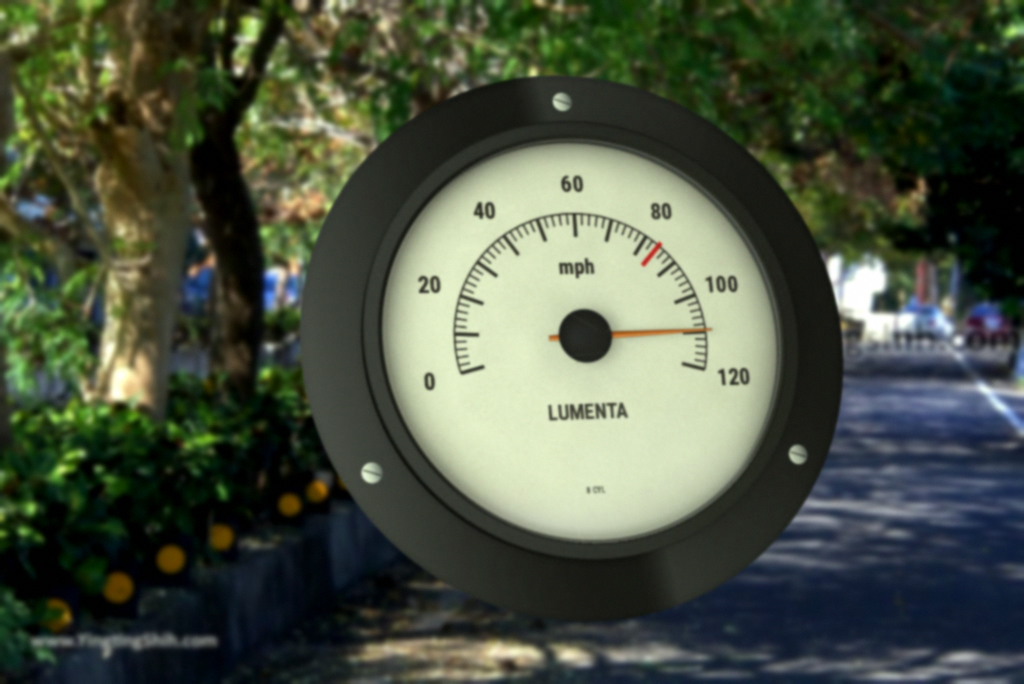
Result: 110 mph
